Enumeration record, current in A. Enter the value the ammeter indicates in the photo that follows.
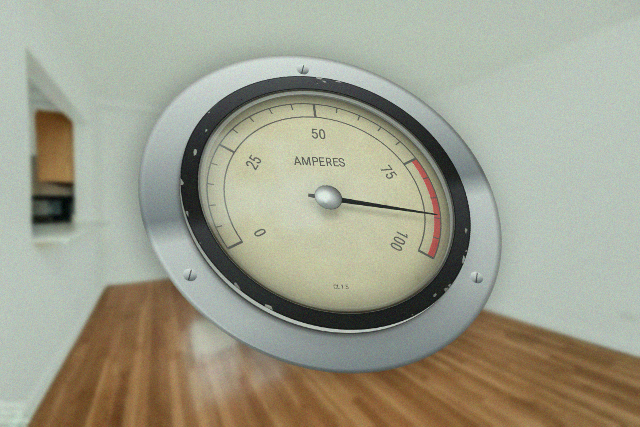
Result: 90 A
